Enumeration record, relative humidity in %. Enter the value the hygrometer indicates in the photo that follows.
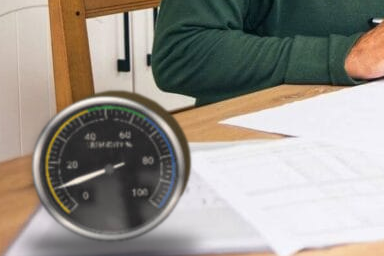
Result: 10 %
